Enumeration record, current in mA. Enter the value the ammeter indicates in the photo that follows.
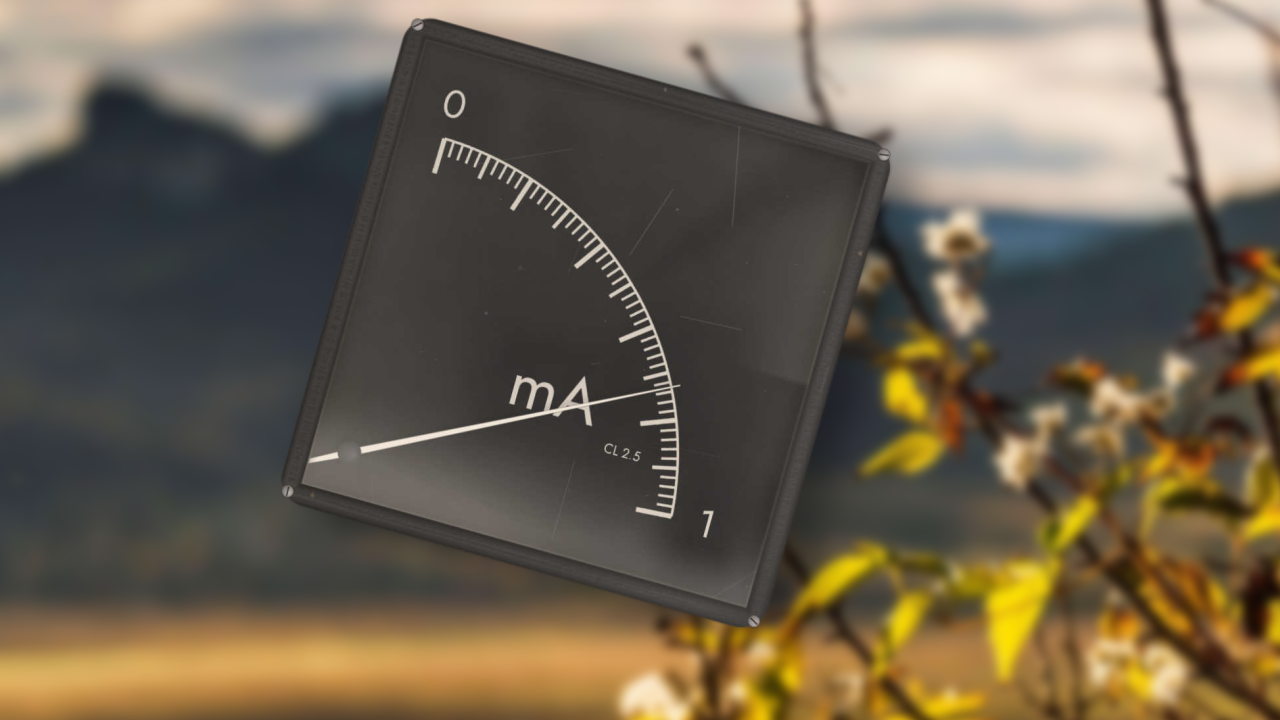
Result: 0.73 mA
